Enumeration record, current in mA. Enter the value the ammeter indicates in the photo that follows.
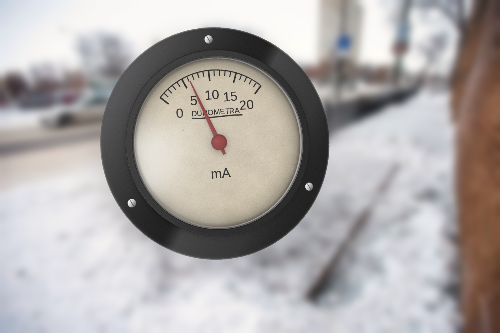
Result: 6 mA
